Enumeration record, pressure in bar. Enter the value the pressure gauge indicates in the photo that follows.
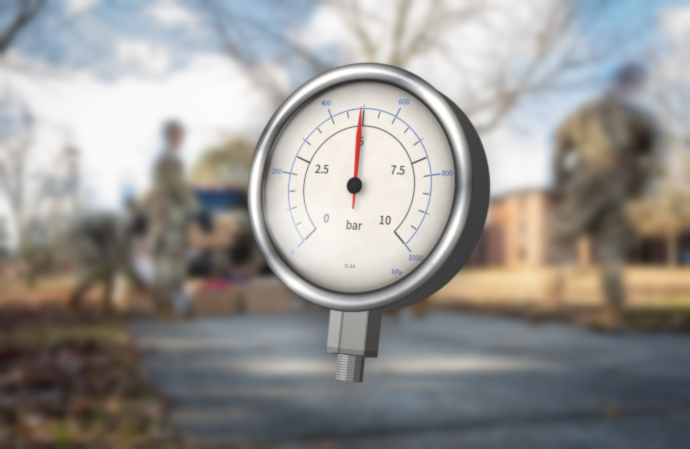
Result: 5 bar
